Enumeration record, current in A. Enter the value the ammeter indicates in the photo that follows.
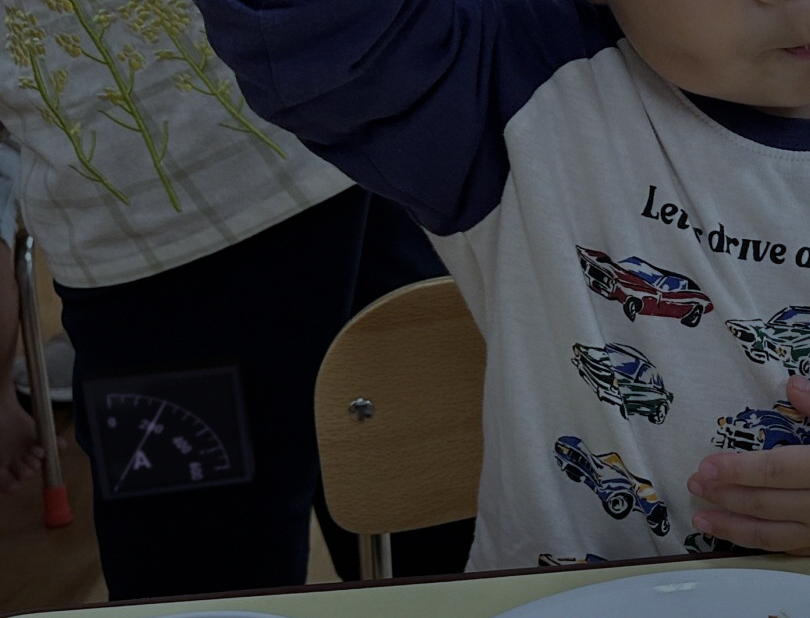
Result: 200 A
